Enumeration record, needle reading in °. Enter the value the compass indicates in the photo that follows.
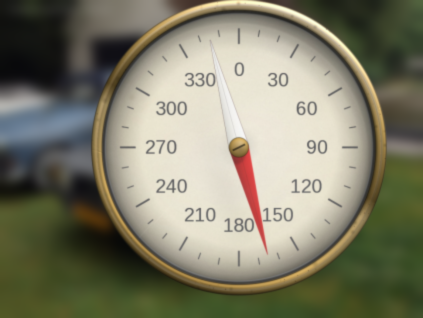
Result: 165 °
